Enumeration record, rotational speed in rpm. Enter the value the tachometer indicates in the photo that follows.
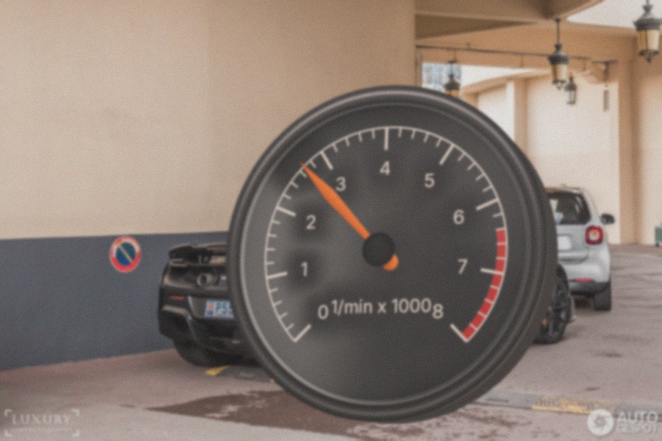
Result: 2700 rpm
